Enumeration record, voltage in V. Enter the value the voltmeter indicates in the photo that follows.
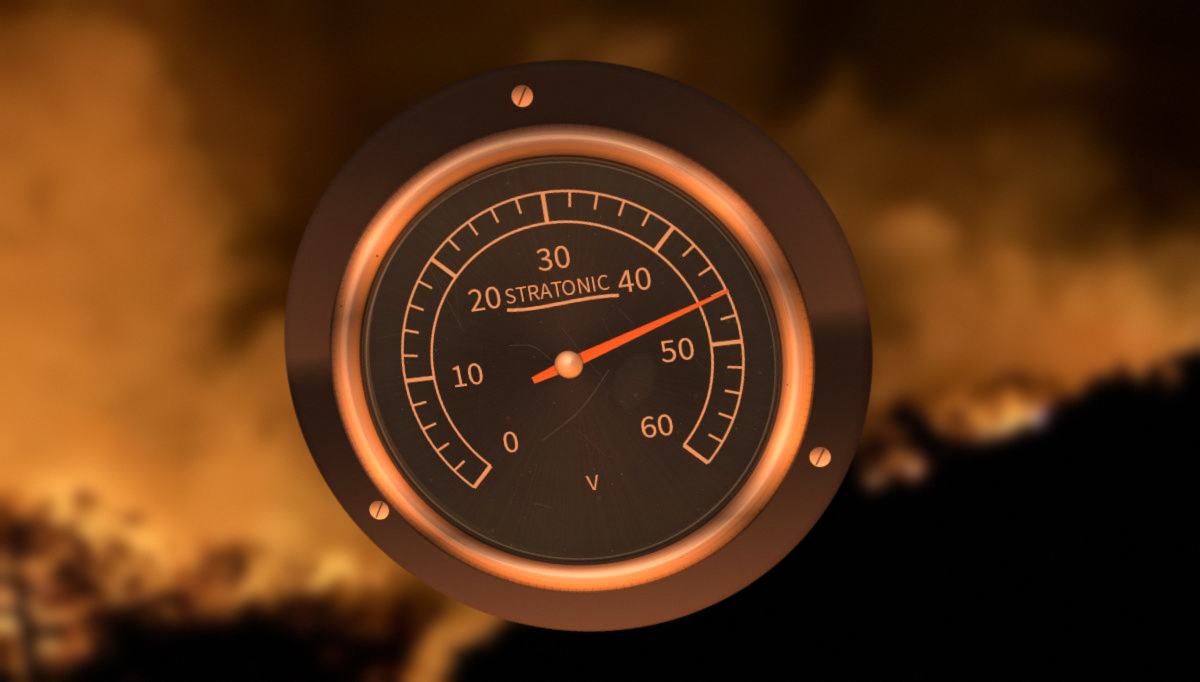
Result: 46 V
